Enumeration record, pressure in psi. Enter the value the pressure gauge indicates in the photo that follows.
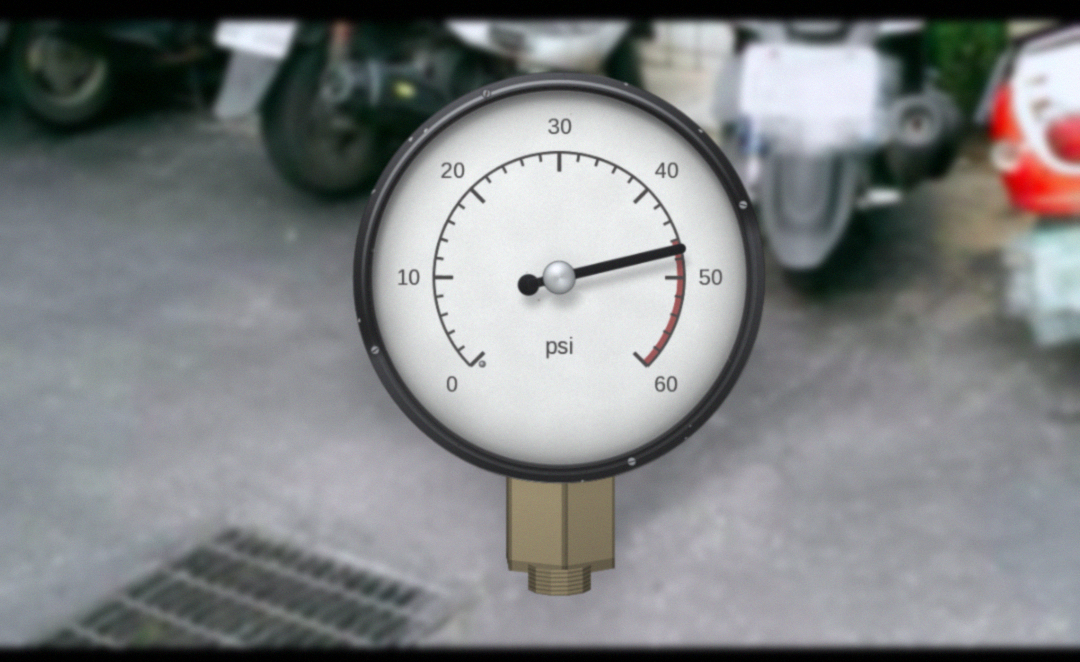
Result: 47 psi
